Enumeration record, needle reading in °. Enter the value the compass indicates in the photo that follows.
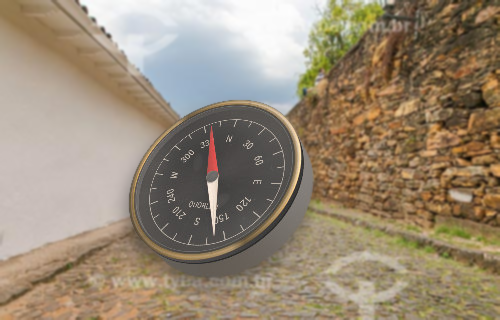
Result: 337.5 °
